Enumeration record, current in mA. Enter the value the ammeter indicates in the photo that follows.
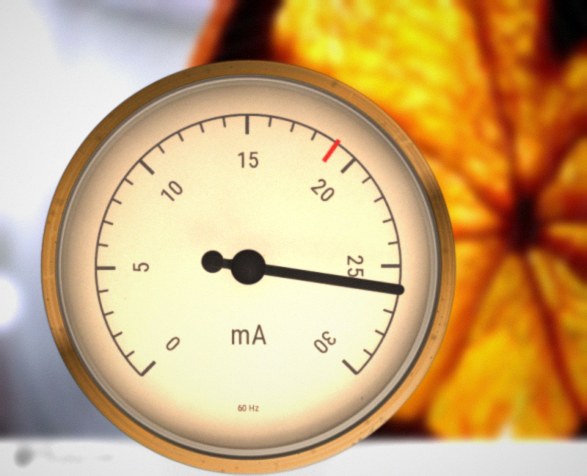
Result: 26 mA
